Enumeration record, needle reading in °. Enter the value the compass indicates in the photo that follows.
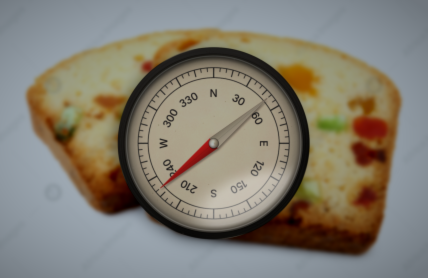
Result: 230 °
